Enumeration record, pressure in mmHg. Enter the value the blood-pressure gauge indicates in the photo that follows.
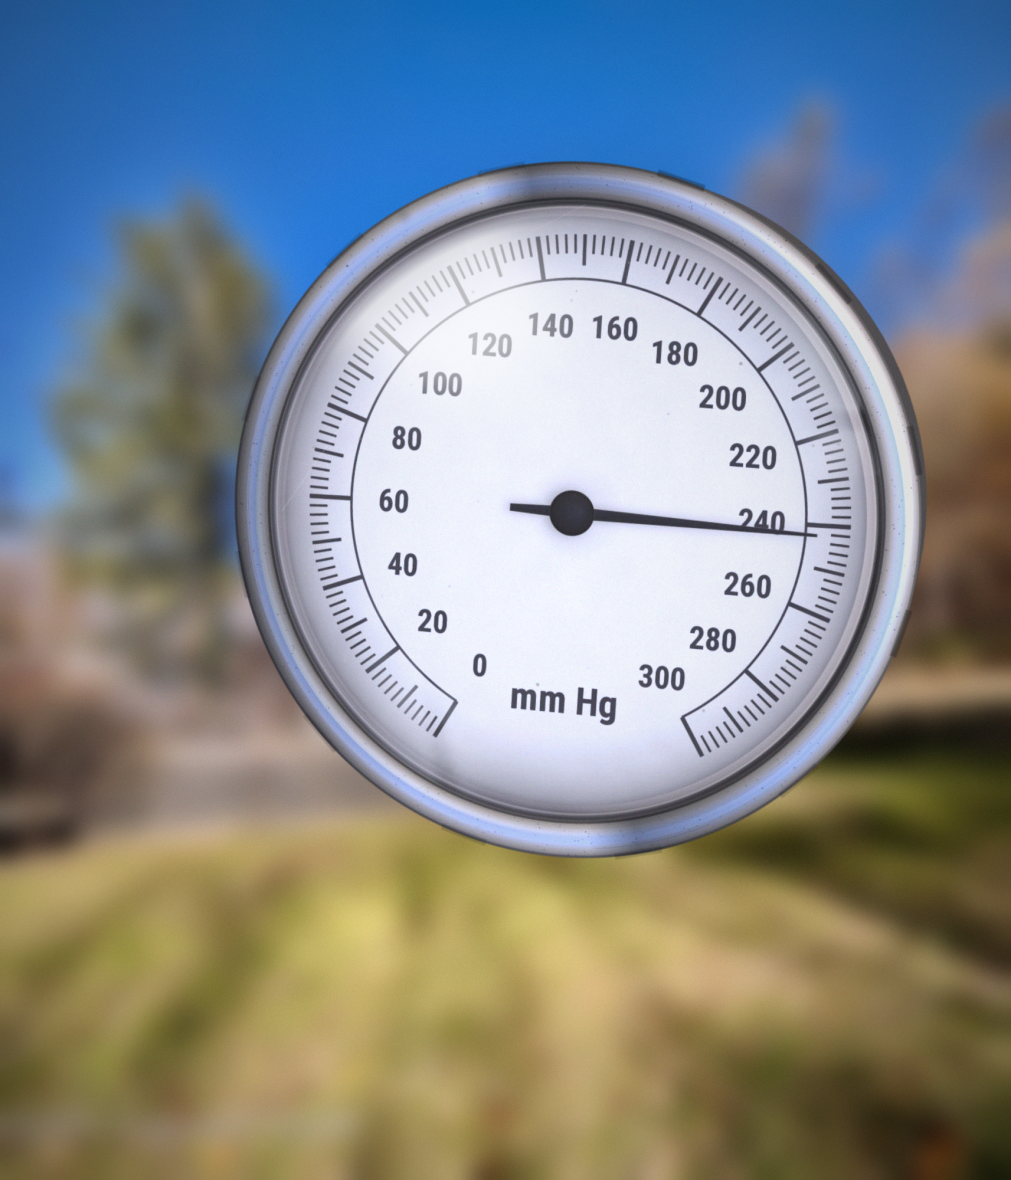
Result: 242 mmHg
